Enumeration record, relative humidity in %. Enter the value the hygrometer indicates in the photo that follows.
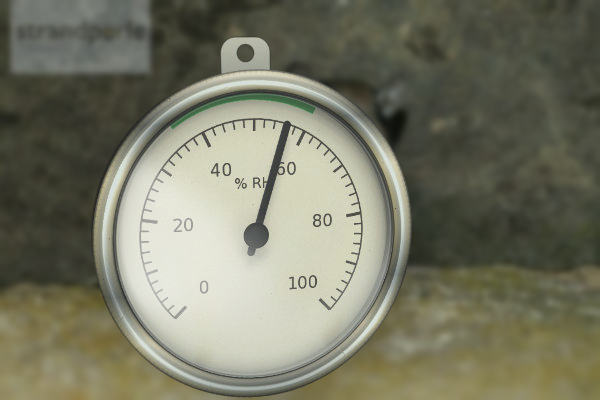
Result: 56 %
